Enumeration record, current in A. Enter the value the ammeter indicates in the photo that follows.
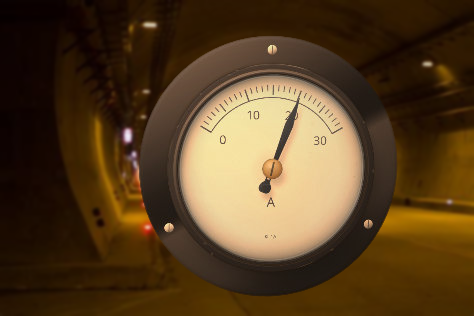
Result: 20 A
